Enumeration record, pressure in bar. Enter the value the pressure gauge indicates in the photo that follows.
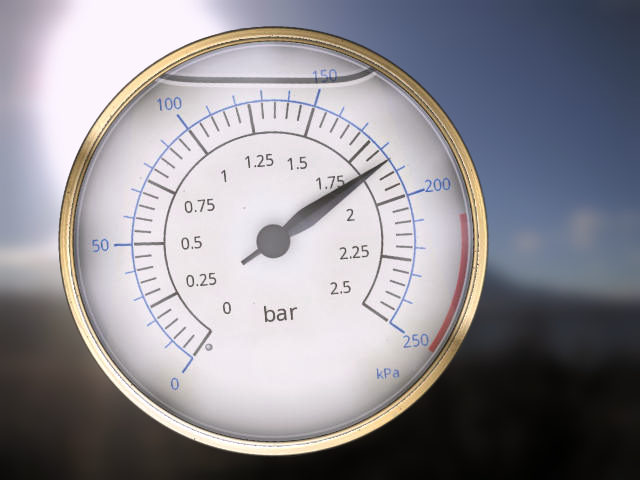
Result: 1.85 bar
